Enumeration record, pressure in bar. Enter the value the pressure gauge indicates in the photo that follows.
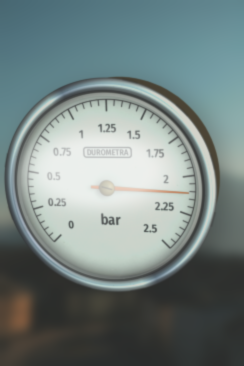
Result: 2.1 bar
